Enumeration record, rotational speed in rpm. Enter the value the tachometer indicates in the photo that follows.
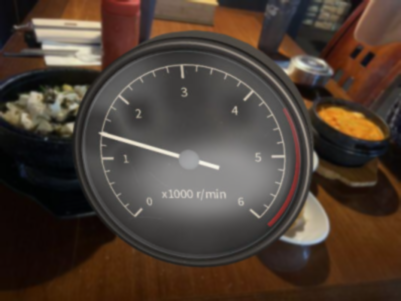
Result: 1400 rpm
